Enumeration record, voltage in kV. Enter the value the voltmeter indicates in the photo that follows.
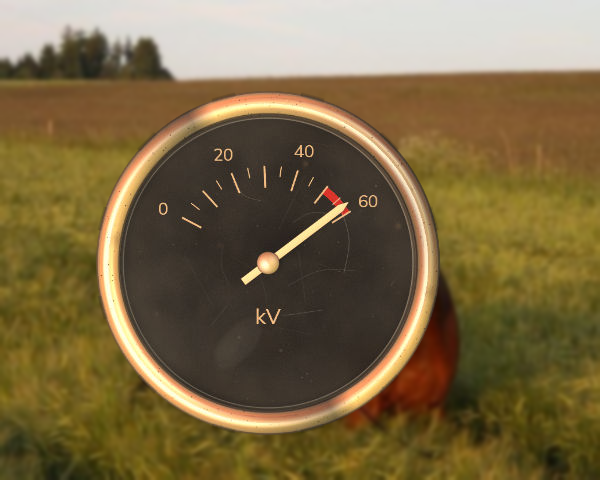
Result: 57.5 kV
